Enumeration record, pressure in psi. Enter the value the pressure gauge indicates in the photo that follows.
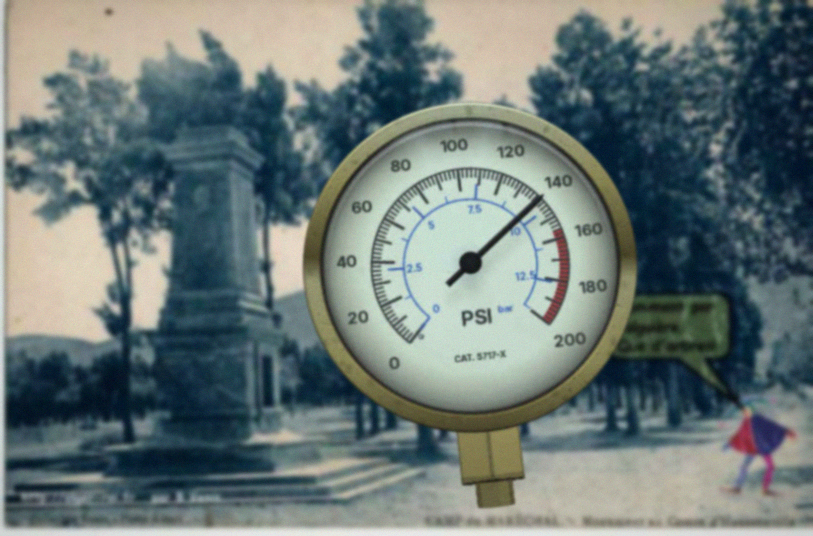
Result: 140 psi
